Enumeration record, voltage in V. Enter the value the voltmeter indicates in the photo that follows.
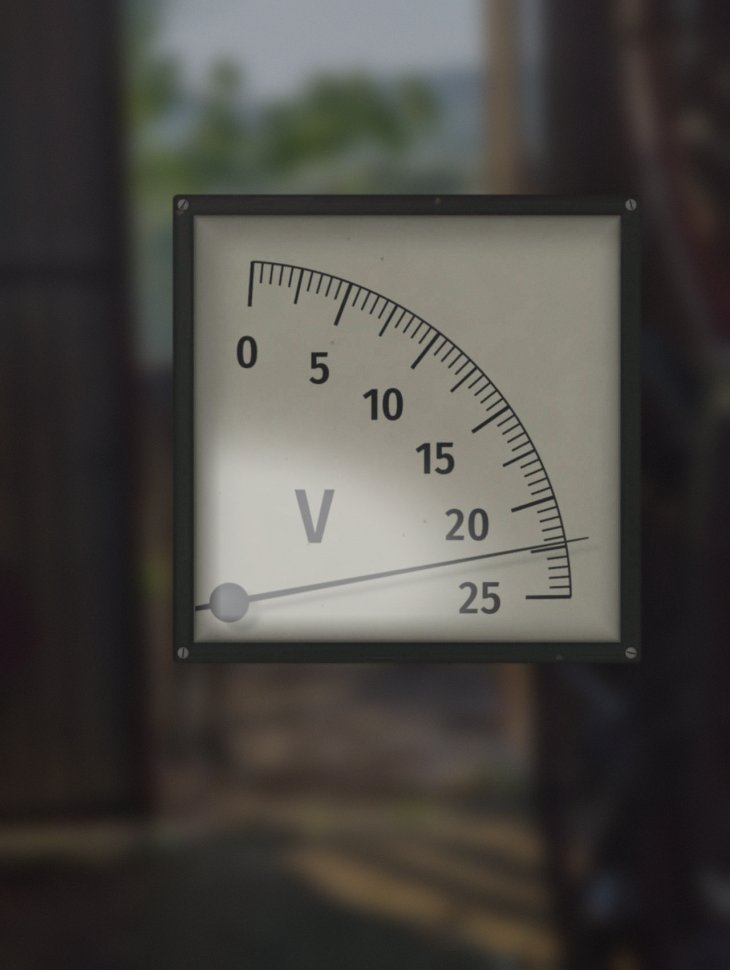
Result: 22.25 V
